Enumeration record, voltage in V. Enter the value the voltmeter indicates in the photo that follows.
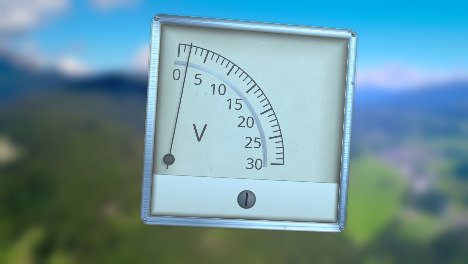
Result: 2 V
